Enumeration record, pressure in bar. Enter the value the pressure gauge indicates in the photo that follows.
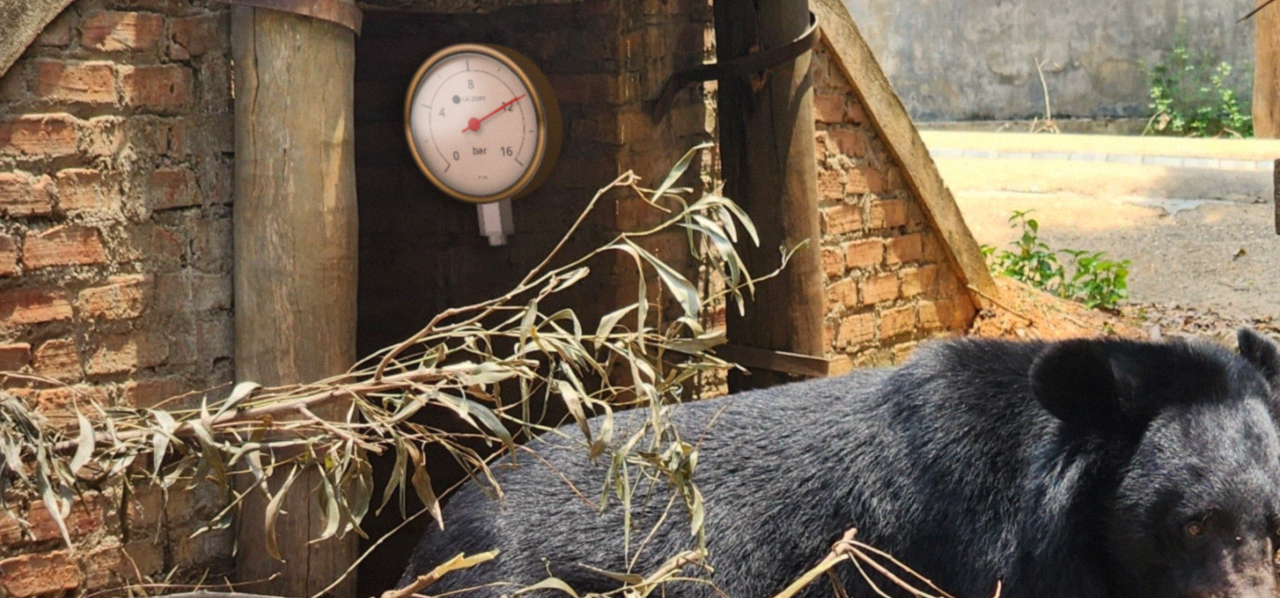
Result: 12 bar
